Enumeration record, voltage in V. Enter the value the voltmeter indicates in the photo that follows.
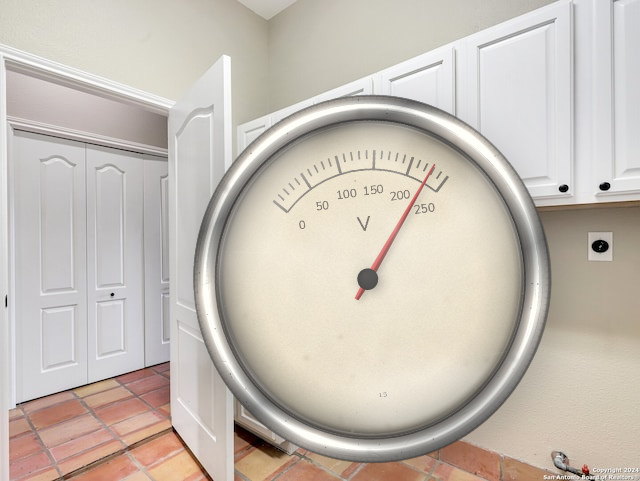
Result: 230 V
